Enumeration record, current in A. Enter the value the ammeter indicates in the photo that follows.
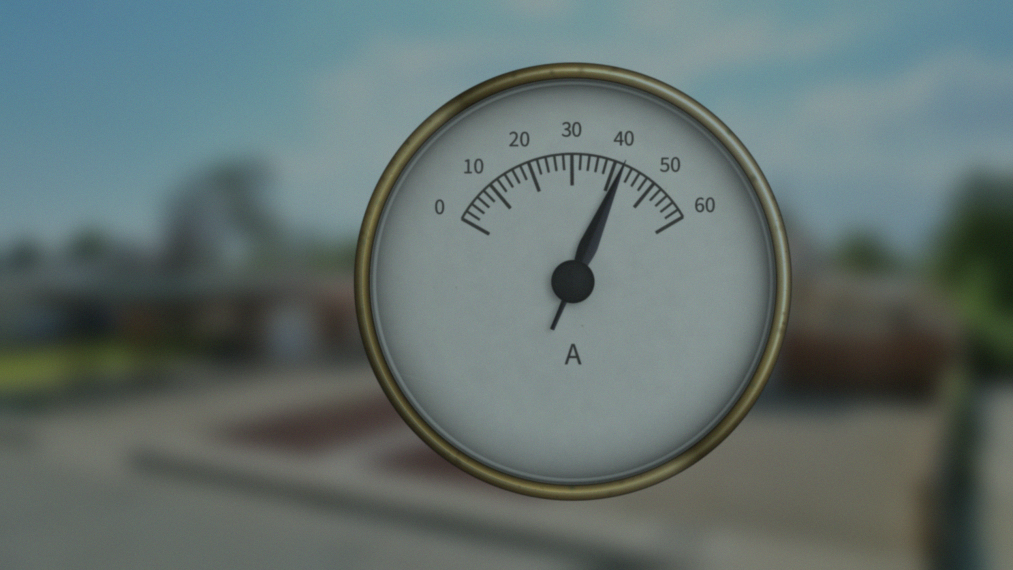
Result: 42 A
